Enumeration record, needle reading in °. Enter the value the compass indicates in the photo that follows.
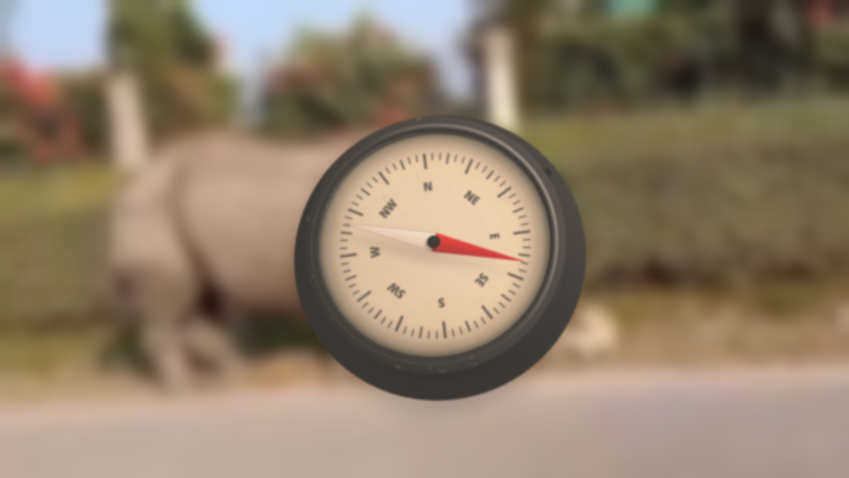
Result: 110 °
